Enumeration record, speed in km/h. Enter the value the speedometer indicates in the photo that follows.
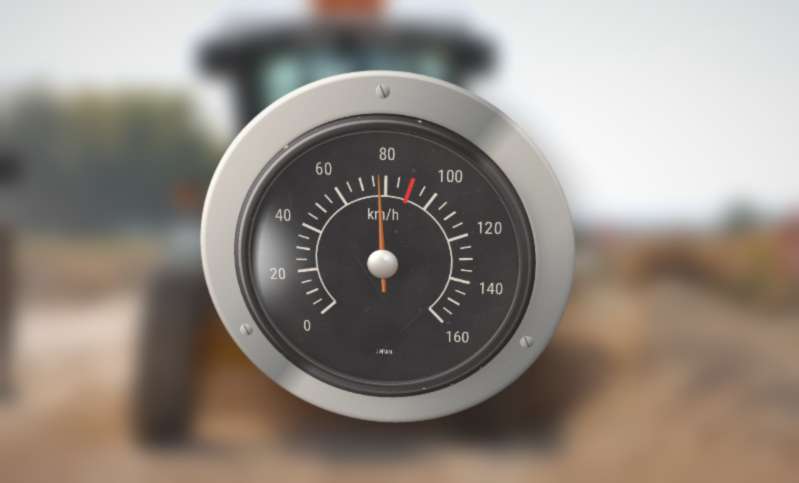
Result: 77.5 km/h
